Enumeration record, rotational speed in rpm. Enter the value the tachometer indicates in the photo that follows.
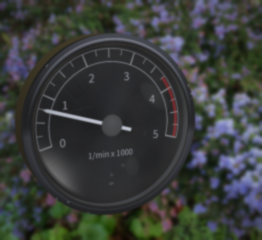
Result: 750 rpm
